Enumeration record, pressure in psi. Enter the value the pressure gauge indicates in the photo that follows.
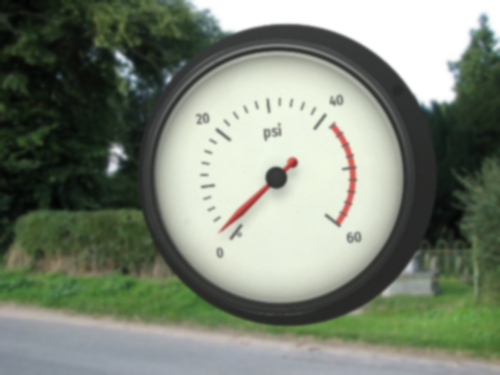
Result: 2 psi
